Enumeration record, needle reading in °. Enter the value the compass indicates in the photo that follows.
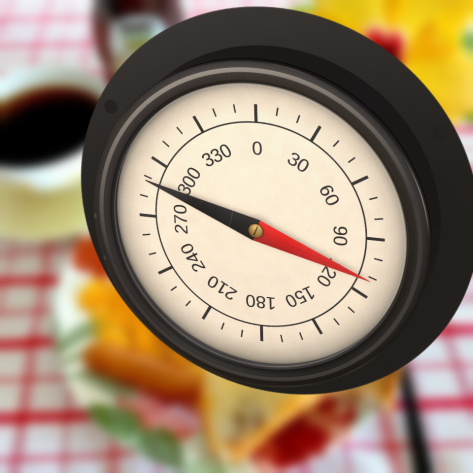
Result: 110 °
